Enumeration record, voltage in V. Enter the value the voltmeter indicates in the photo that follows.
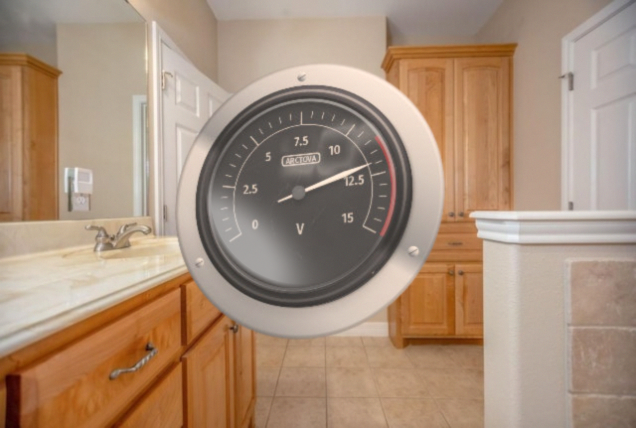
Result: 12 V
